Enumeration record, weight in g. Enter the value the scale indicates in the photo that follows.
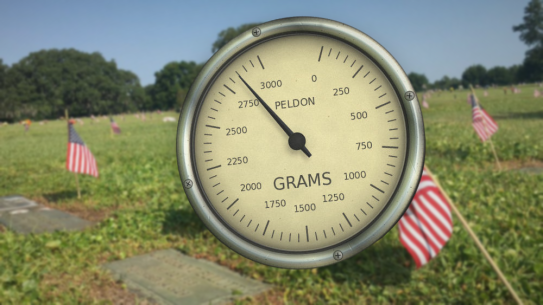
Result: 2850 g
